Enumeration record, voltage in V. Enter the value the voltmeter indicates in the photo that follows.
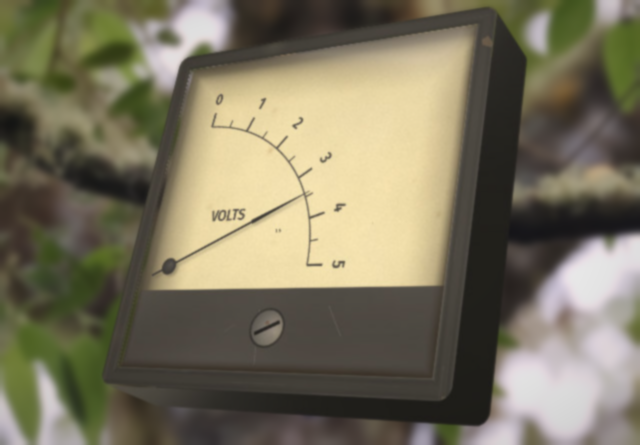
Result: 3.5 V
